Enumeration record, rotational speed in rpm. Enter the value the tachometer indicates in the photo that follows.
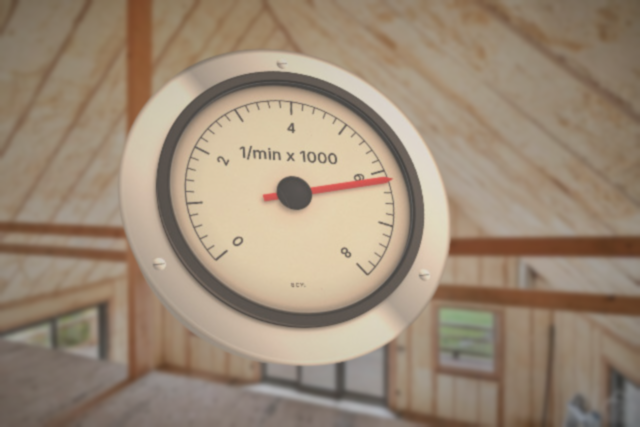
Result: 6200 rpm
